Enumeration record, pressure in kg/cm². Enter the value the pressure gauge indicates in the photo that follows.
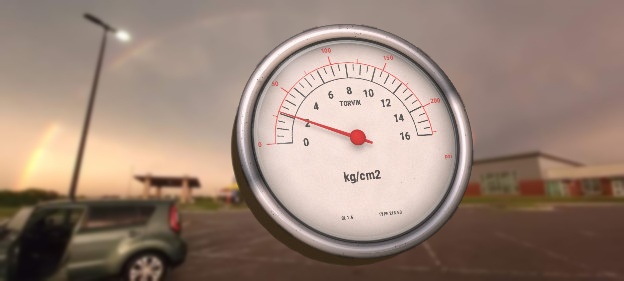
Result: 2 kg/cm²
